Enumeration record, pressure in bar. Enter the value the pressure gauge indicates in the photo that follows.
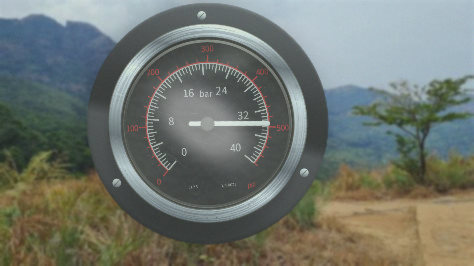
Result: 34 bar
